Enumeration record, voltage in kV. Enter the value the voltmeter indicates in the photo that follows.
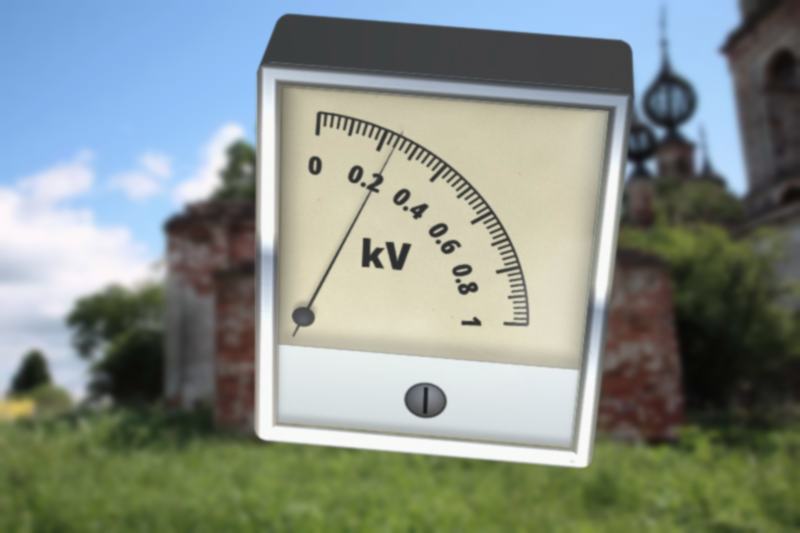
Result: 0.24 kV
